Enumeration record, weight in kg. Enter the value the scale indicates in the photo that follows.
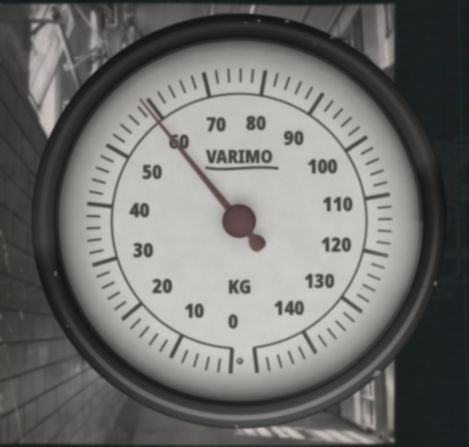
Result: 59 kg
